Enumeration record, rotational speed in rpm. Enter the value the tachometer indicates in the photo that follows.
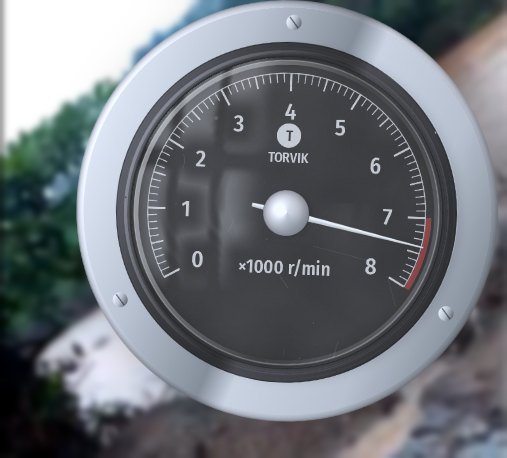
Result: 7400 rpm
